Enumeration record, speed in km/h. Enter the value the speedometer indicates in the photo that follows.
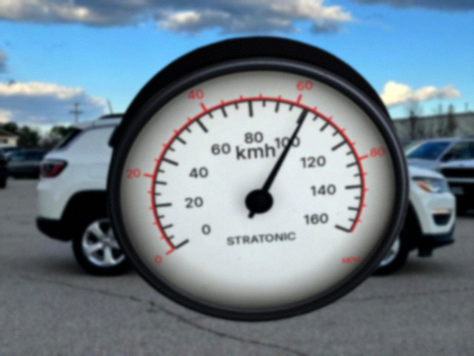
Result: 100 km/h
